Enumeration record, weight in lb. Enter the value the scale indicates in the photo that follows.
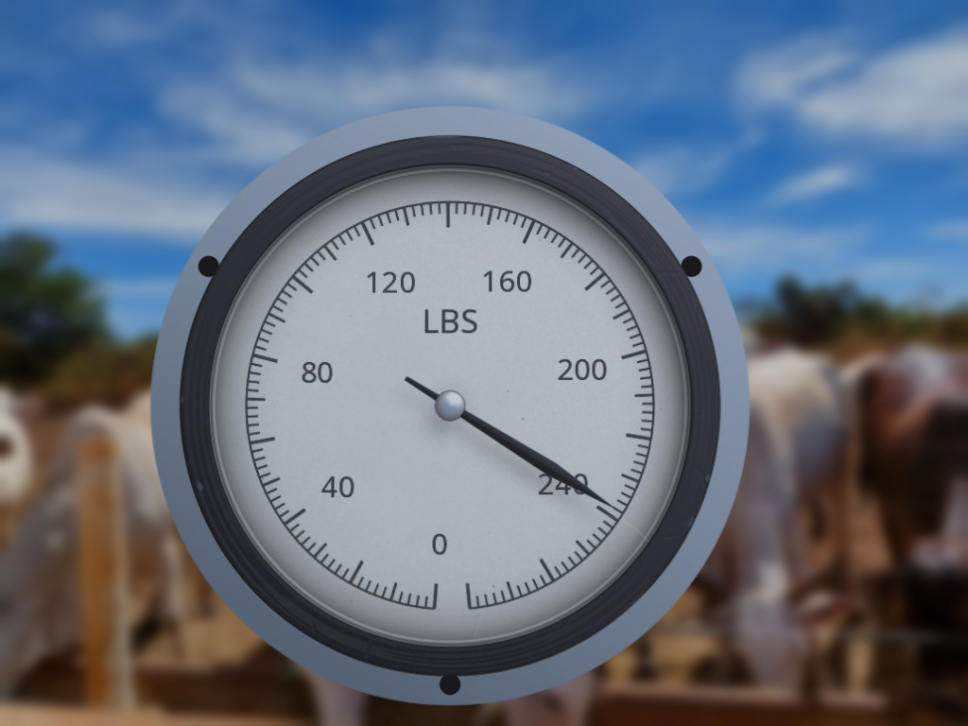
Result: 238 lb
